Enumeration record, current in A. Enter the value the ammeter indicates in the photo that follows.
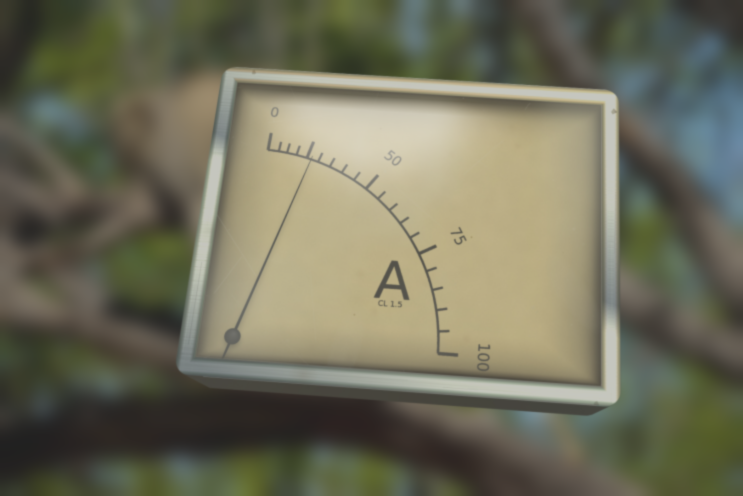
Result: 27.5 A
